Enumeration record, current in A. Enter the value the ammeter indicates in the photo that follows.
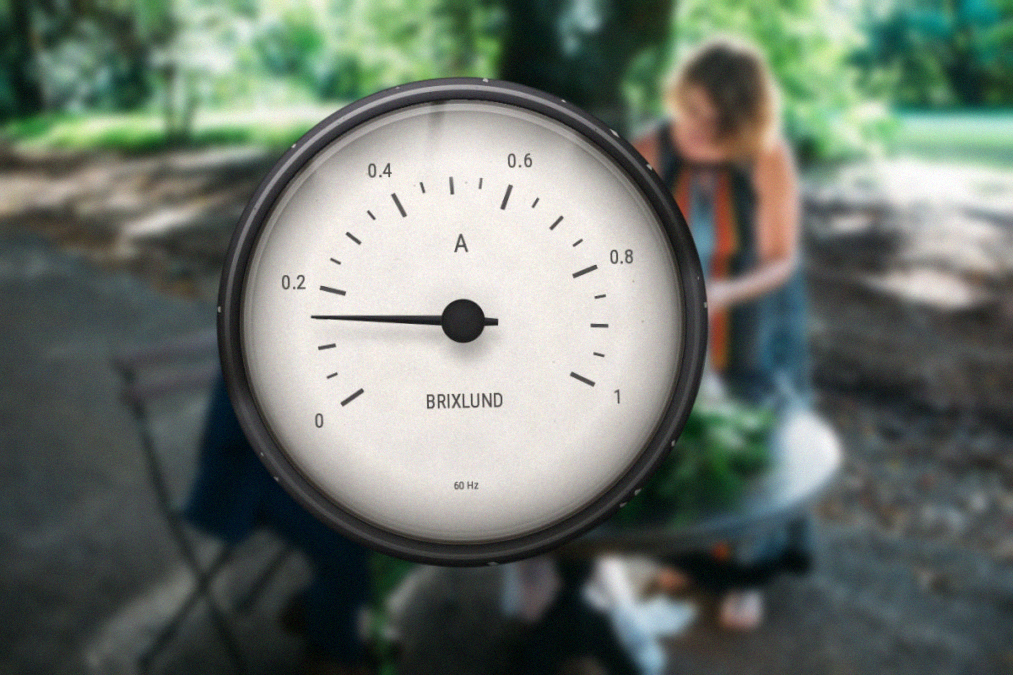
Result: 0.15 A
